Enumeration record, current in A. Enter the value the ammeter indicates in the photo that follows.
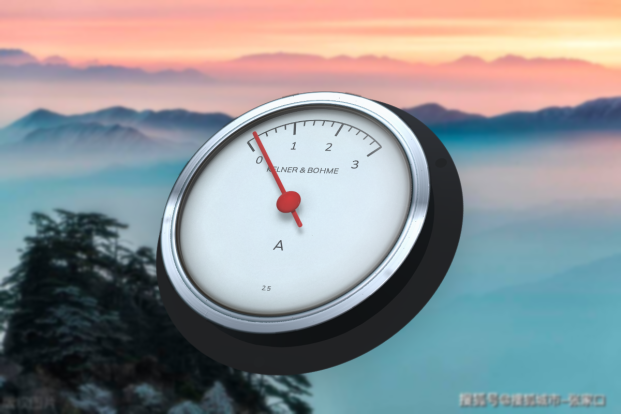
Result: 0.2 A
